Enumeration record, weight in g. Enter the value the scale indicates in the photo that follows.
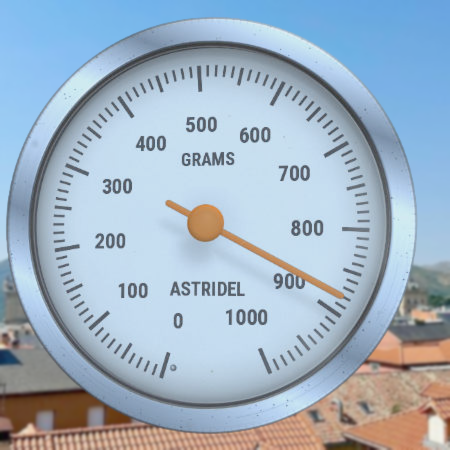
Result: 880 g
